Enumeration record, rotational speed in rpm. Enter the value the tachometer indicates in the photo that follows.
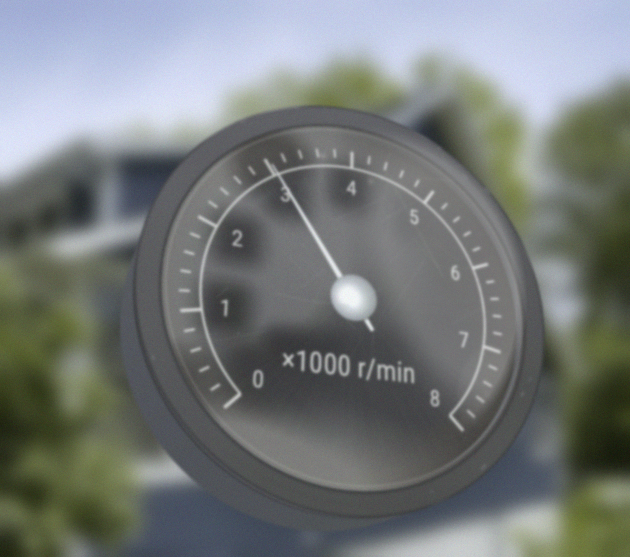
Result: 3000 rpm
